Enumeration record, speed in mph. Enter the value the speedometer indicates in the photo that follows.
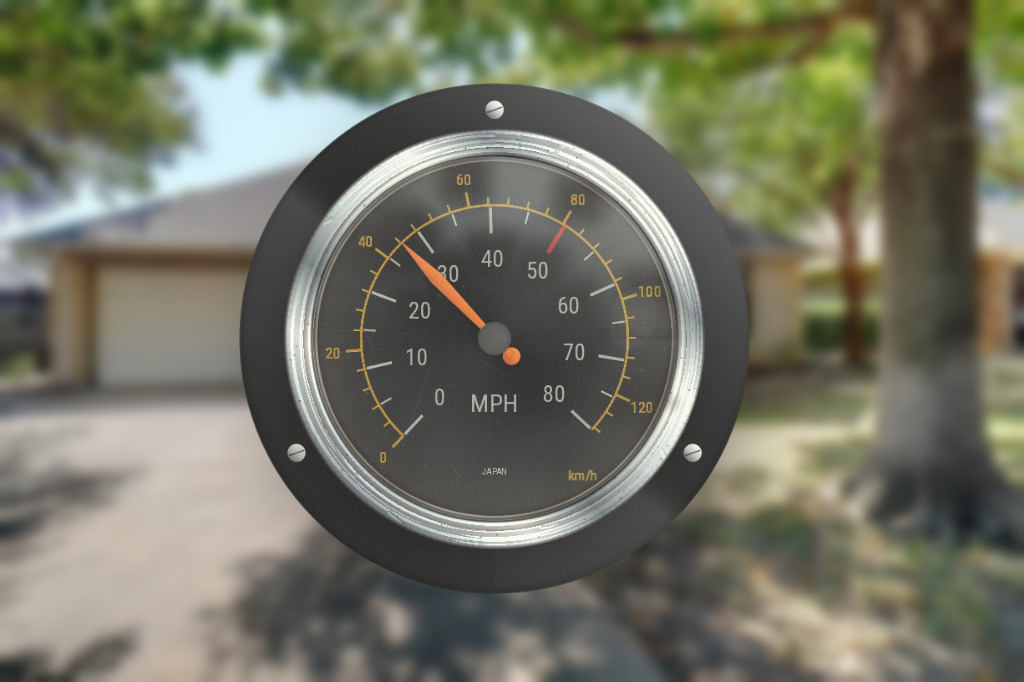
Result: 27.5 mph
